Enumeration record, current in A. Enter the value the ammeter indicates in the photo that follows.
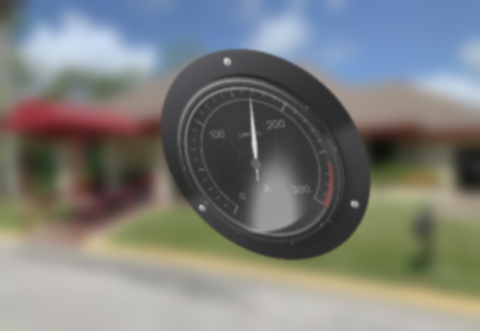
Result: 170 A
